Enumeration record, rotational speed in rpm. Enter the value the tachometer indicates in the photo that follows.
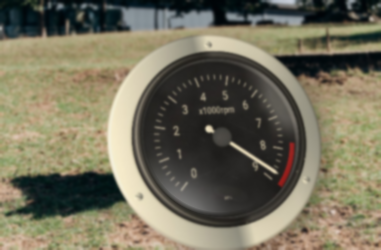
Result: 8800 rpm
